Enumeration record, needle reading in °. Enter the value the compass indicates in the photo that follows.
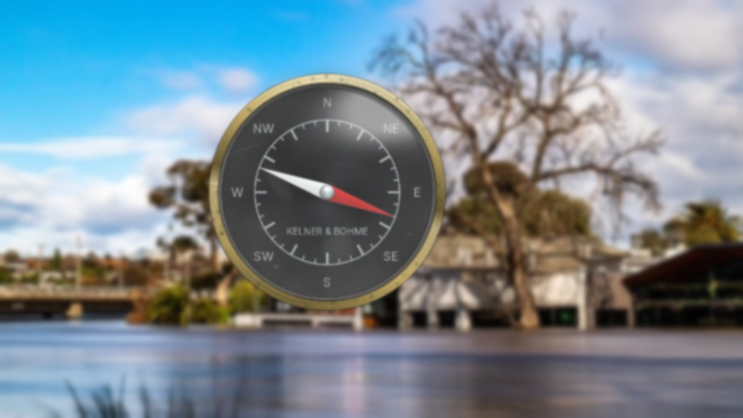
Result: 110 °
